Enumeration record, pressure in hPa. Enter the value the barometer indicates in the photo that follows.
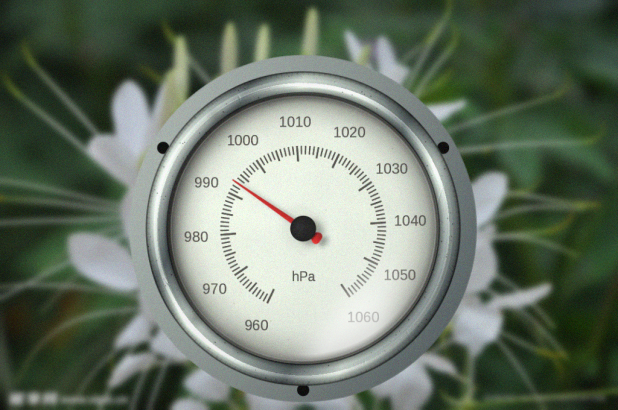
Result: 993 hPa
